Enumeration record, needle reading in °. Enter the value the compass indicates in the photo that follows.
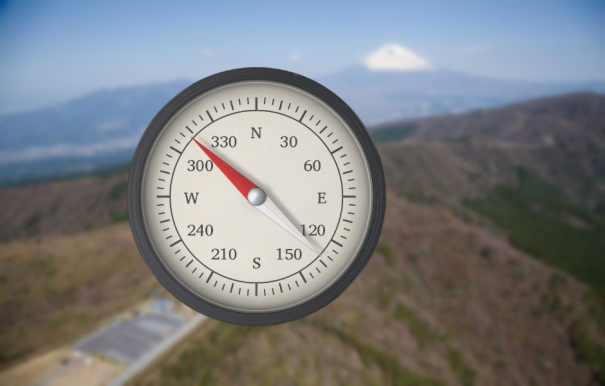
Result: 312.5 °
